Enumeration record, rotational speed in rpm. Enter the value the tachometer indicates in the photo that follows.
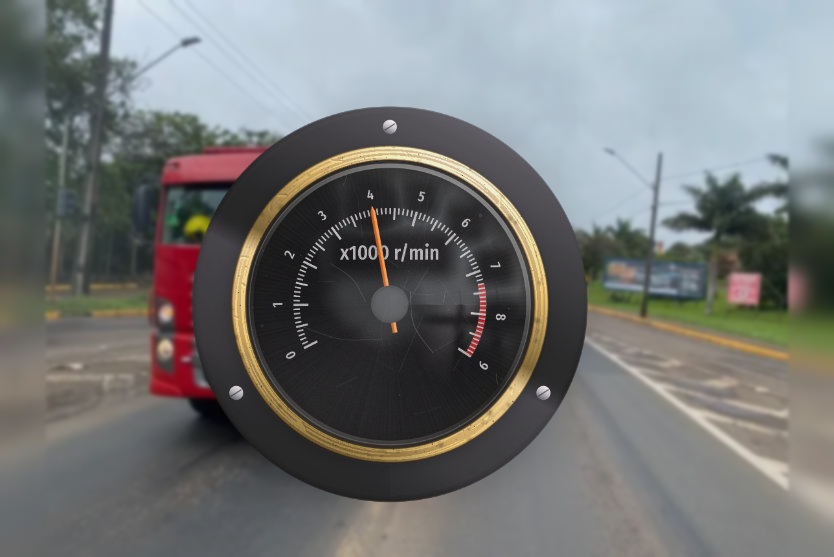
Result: 4000 rpm
